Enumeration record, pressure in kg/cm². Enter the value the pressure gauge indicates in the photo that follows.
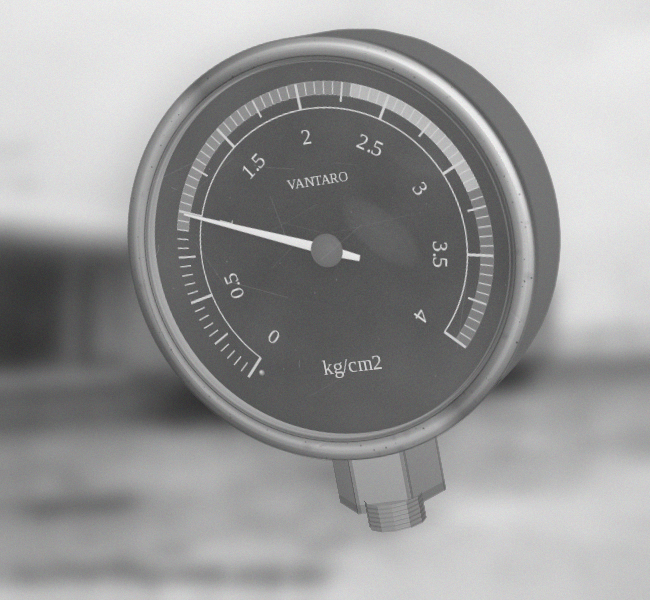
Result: 1 kg/cm²
